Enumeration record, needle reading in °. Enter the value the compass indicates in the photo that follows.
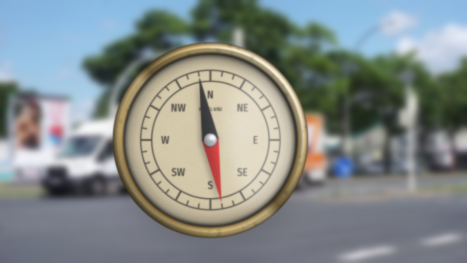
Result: 170 °
